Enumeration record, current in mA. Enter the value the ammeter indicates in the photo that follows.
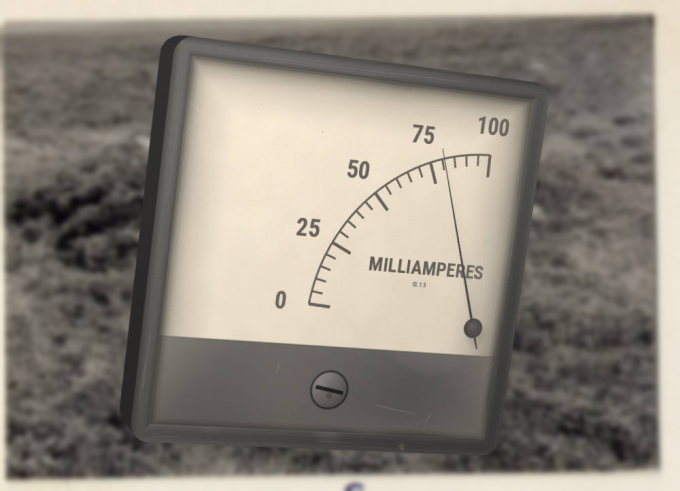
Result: 80 mA
